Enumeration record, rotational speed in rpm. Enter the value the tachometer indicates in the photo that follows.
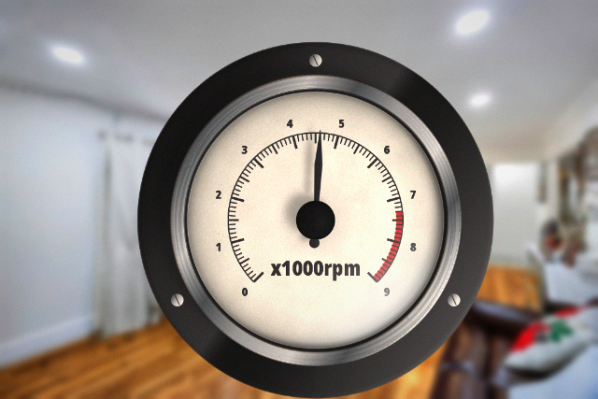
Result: 4600 rpm
